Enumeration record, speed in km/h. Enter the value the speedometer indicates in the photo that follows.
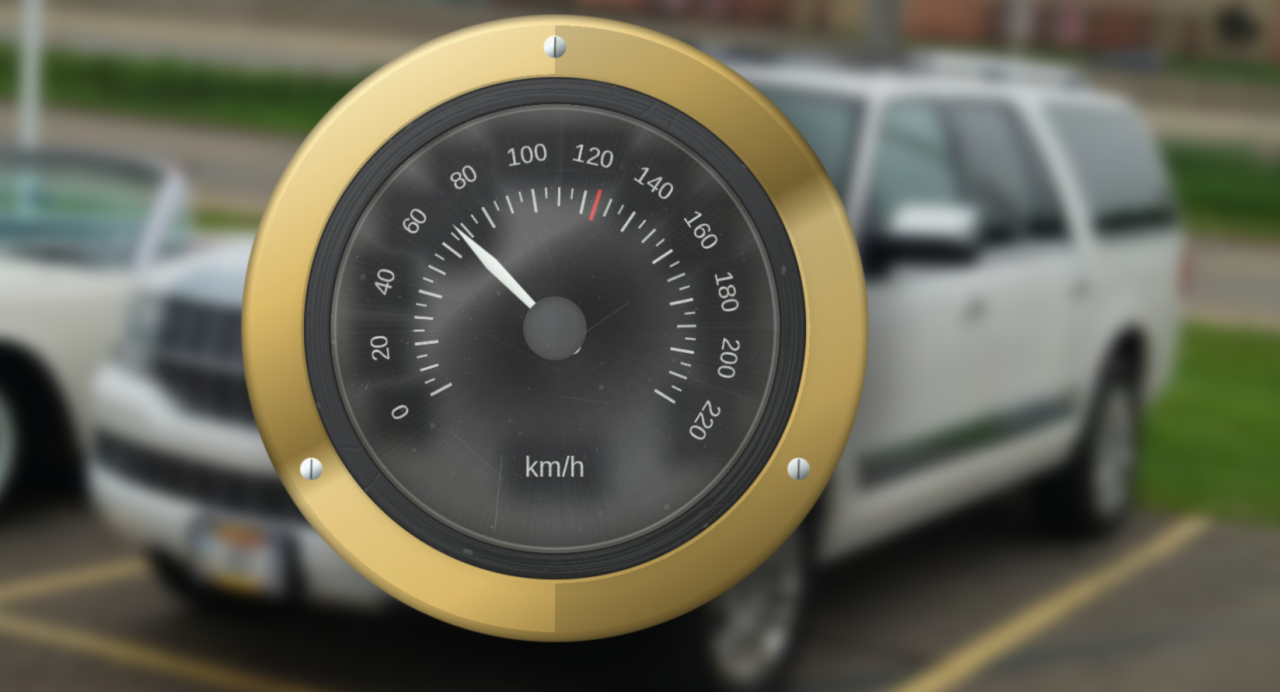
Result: 67.5 km/h
